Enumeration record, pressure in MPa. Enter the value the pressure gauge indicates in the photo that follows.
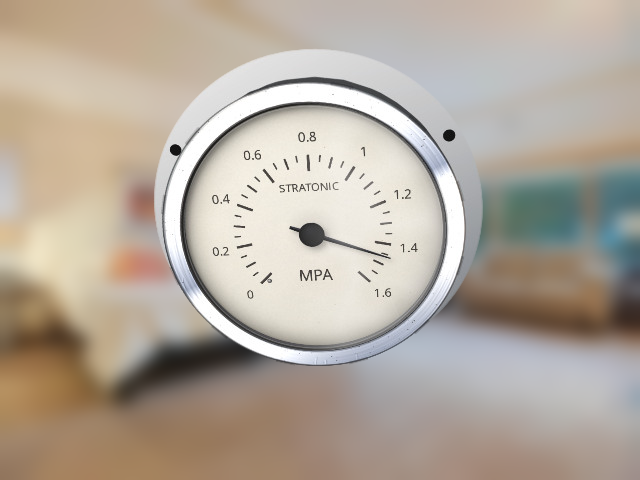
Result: 1.45 MPa
